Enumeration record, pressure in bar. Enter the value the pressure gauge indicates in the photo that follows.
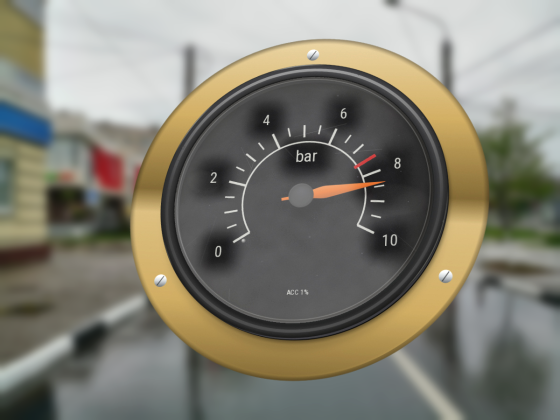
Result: 8.5 bar
